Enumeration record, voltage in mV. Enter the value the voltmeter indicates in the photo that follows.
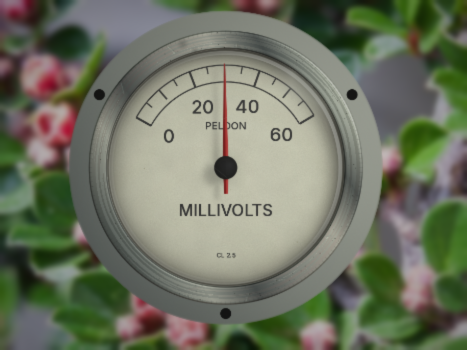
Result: 30 mV
